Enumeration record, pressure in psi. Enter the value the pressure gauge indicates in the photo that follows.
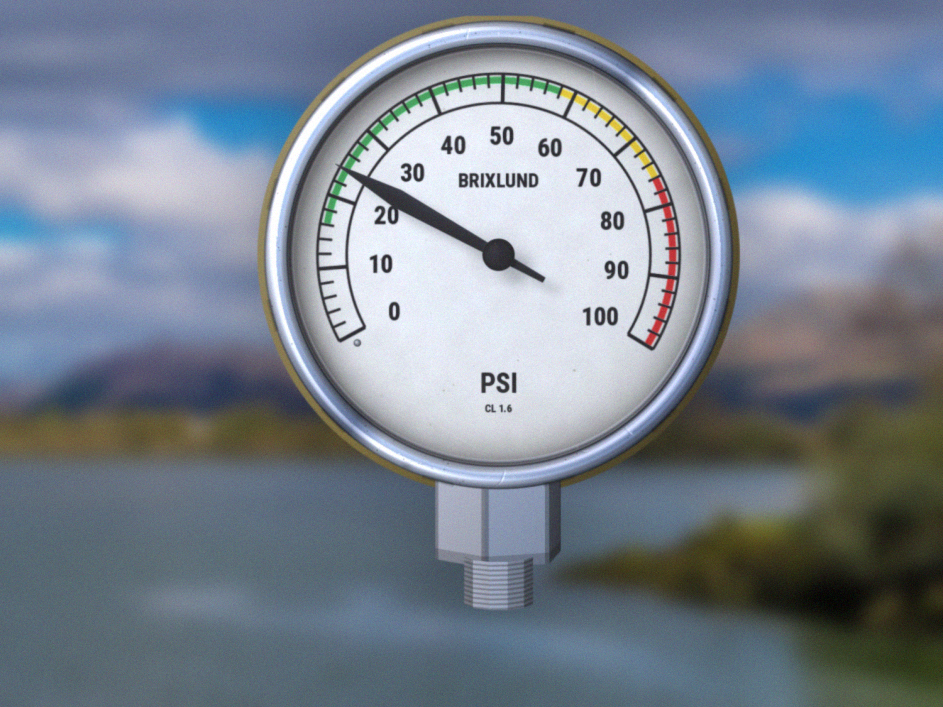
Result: 24 psi
